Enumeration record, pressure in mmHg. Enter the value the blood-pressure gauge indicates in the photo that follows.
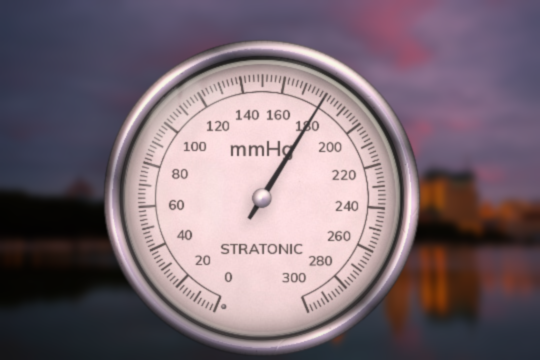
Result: 180 mmHg
